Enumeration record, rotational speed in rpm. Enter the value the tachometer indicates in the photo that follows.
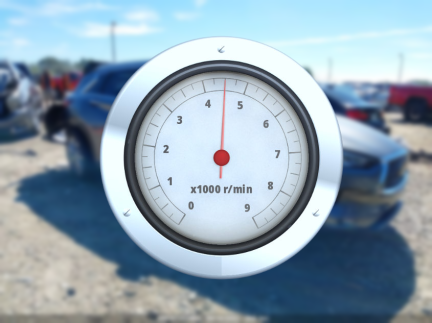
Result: 4500 rpm
